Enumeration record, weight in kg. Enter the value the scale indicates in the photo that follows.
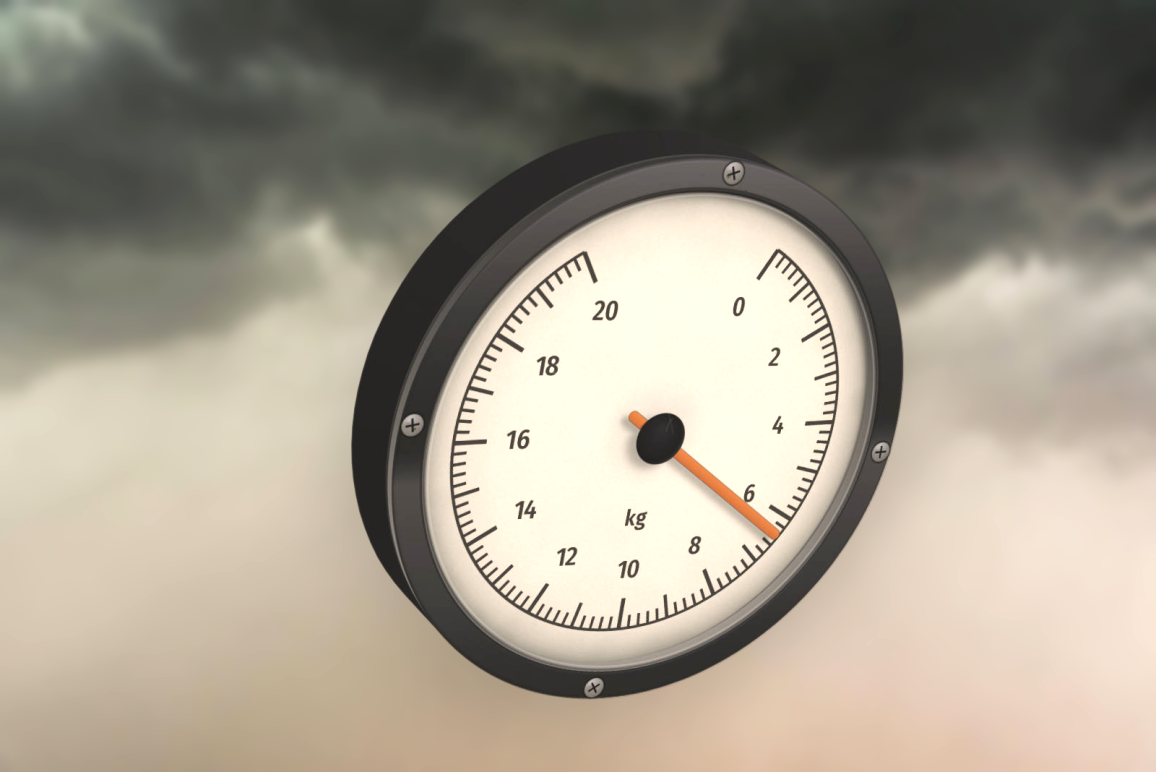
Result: 6.4 kg
